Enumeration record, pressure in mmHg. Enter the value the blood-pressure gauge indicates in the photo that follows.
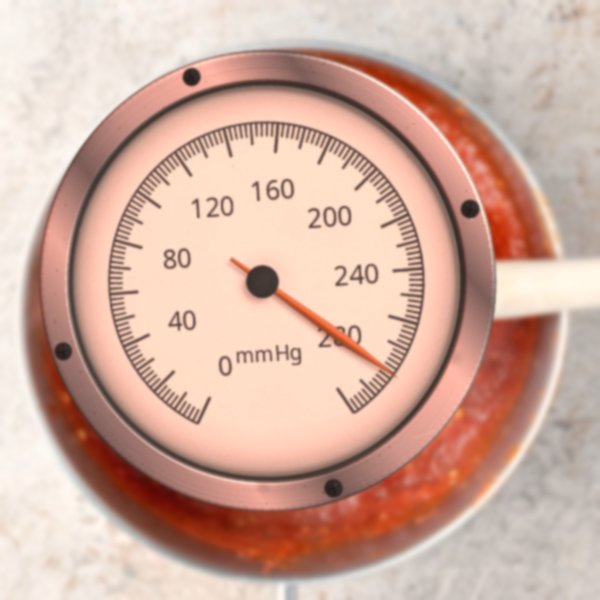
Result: 280 mmHg
